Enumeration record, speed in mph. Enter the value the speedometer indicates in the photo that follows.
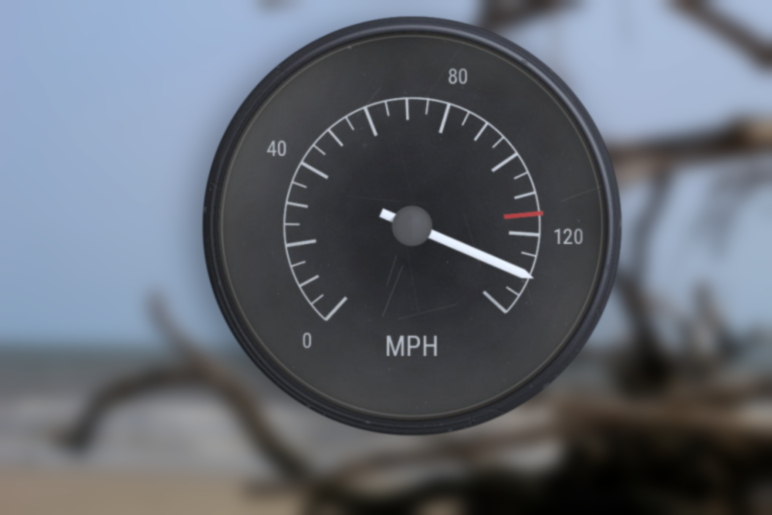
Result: 130 mph
